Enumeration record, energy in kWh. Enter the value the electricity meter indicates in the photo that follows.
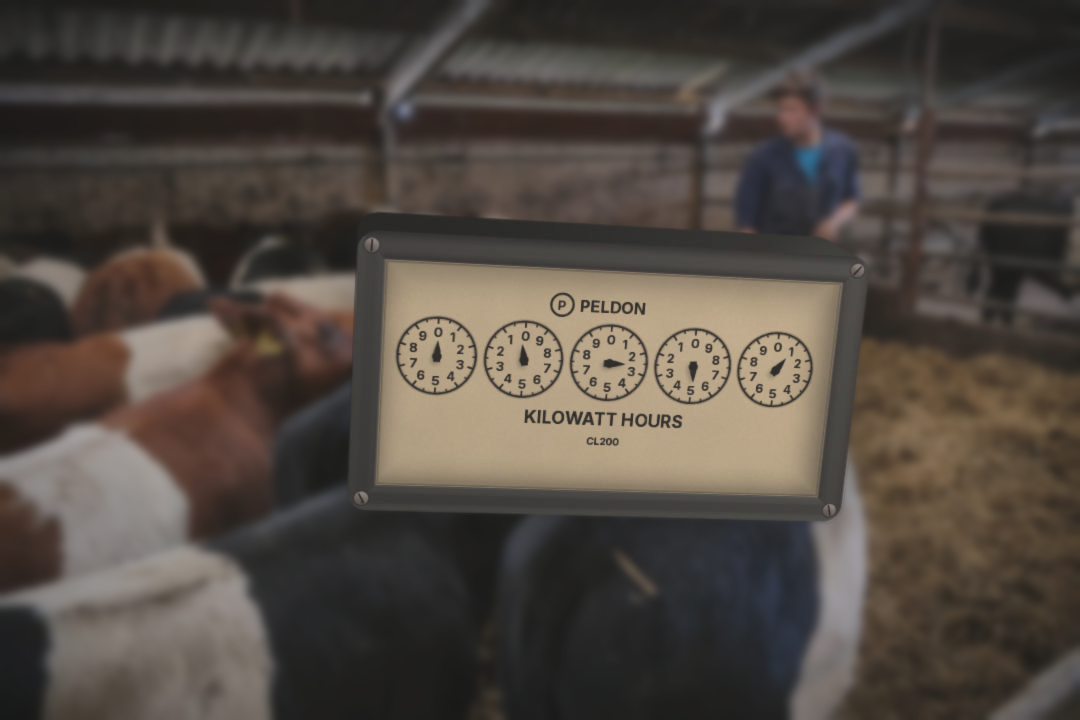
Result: 251 kWh
